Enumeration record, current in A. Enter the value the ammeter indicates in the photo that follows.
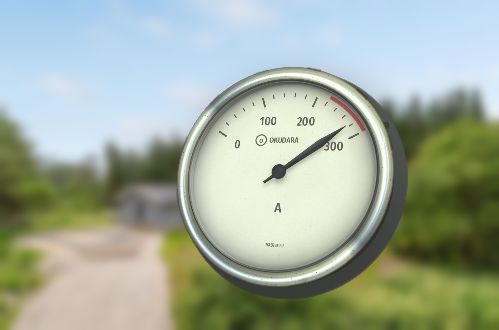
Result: 280 A
